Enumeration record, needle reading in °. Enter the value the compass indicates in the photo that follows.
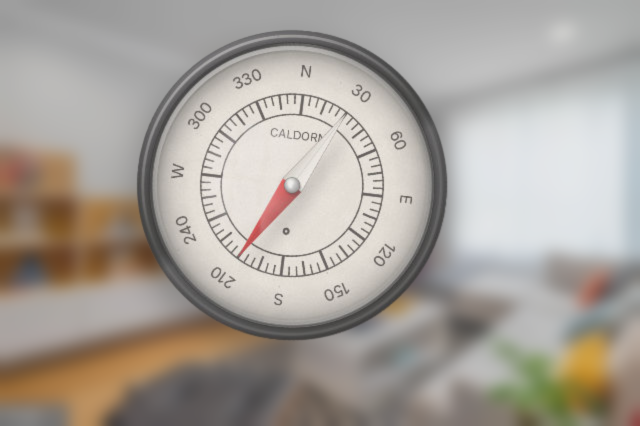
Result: 210 °
